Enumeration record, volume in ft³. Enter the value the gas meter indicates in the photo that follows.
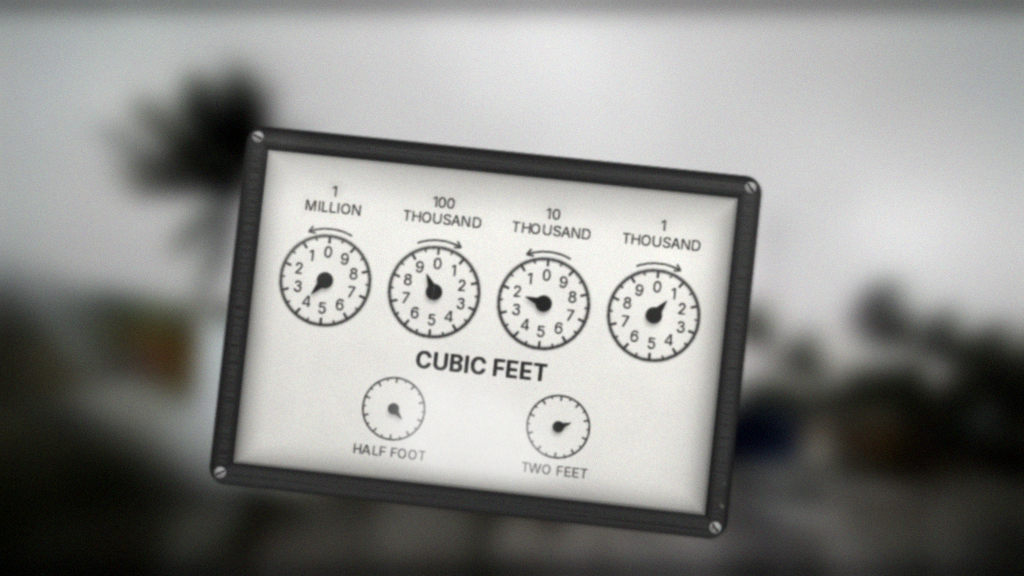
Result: 392100 ft³
